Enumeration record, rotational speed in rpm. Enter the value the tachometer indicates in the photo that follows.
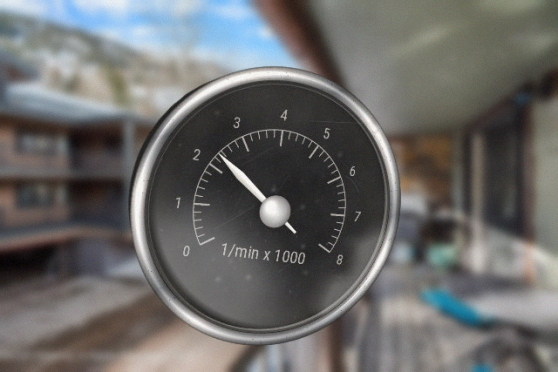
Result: 2300 rpm
